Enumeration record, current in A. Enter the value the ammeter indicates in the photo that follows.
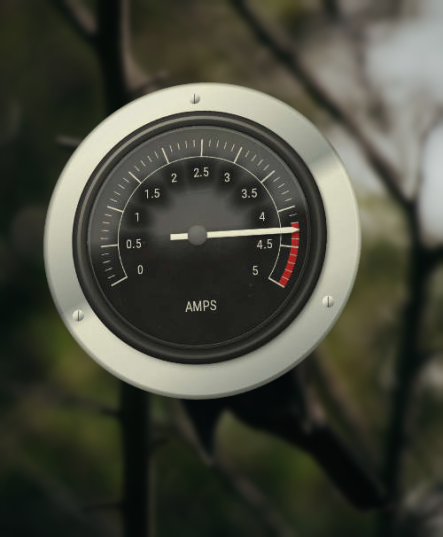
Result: 4.3 A
